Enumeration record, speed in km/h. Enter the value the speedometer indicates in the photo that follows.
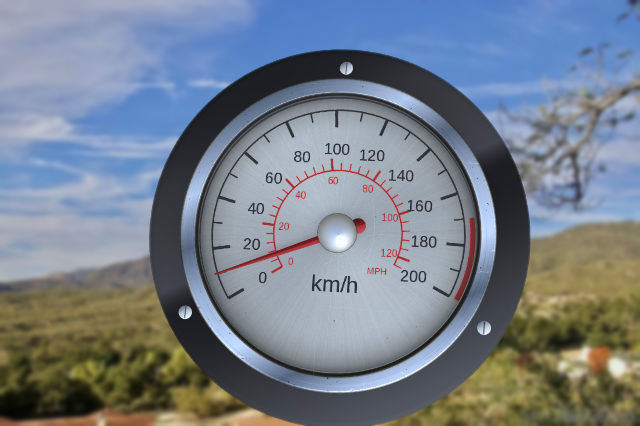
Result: 10 km/h
